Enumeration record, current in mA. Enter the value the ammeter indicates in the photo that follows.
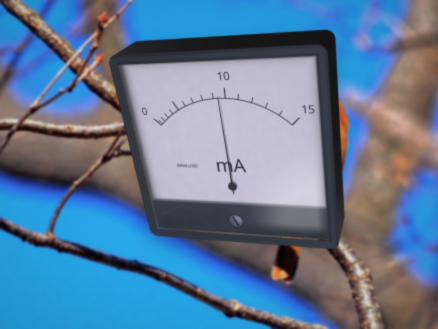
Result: 9.5 mA
